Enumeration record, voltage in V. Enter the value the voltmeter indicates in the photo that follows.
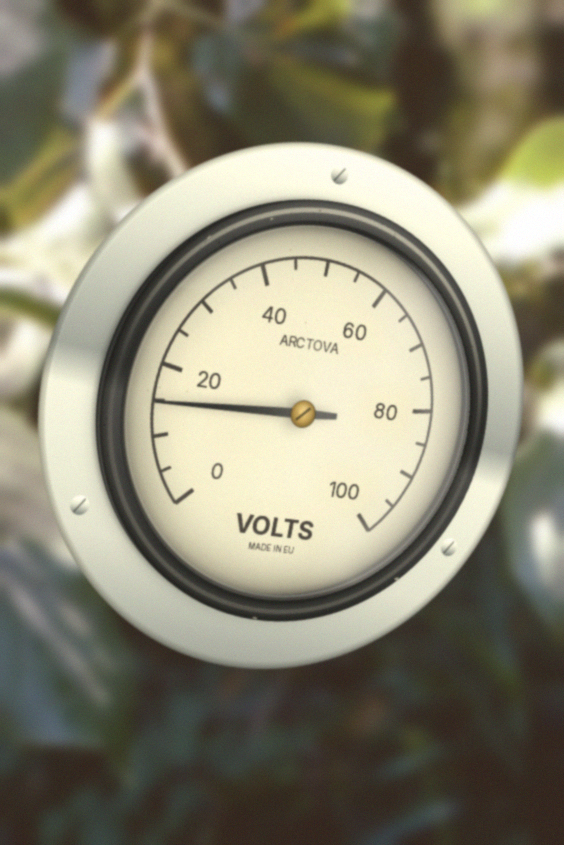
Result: 15 V
